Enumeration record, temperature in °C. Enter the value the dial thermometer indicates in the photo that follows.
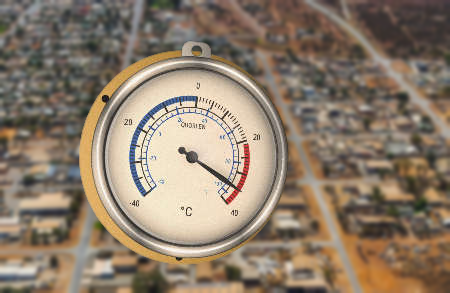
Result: 35 °C
